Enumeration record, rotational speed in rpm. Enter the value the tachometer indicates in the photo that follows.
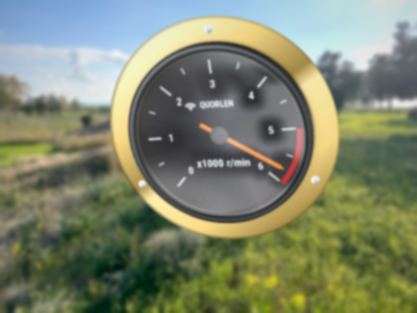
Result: 5750 rpm
